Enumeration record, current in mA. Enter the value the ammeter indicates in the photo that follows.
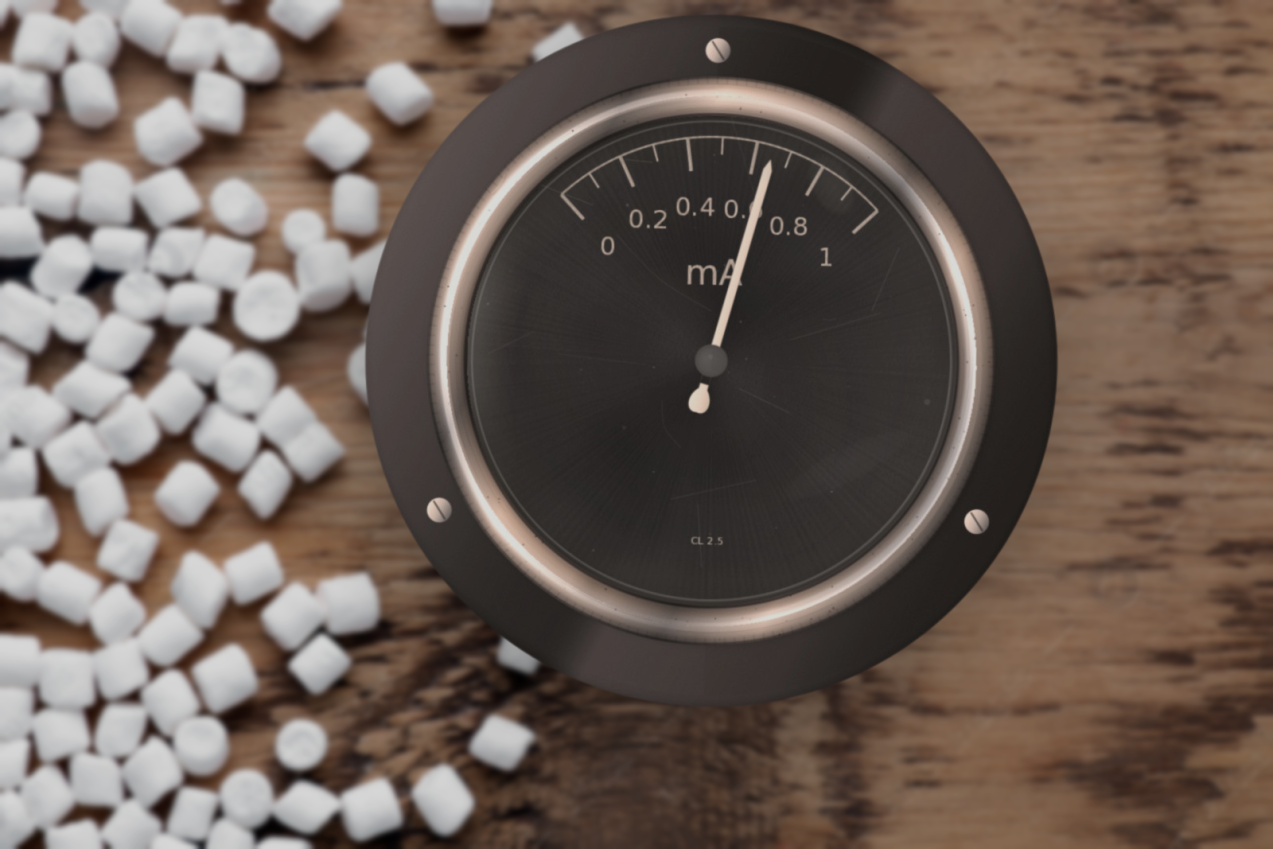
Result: 0.65 mA
